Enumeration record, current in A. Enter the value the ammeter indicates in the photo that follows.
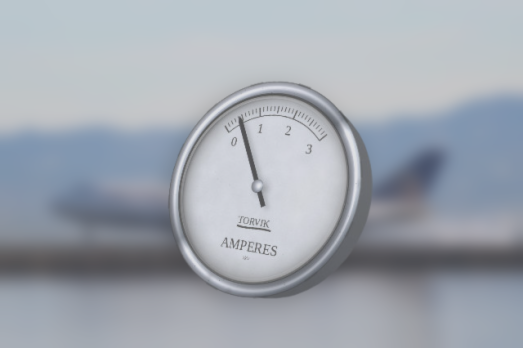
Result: 0.5 A
